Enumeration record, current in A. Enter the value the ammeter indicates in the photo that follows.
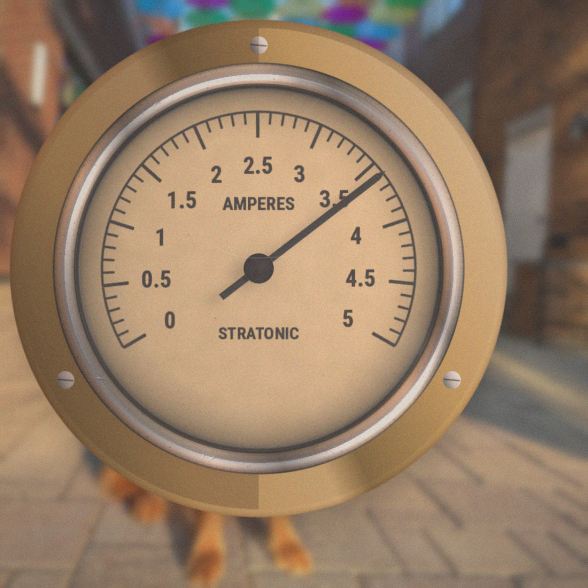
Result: 3.6 A
